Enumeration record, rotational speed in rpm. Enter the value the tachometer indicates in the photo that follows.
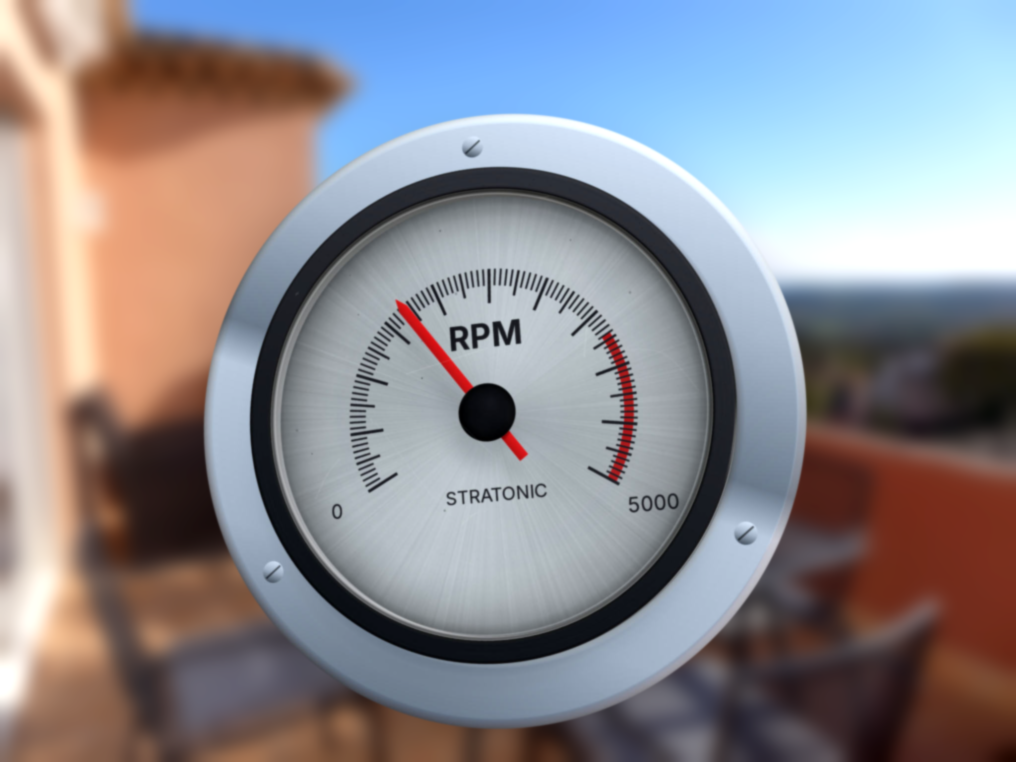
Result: 1700 rpm
